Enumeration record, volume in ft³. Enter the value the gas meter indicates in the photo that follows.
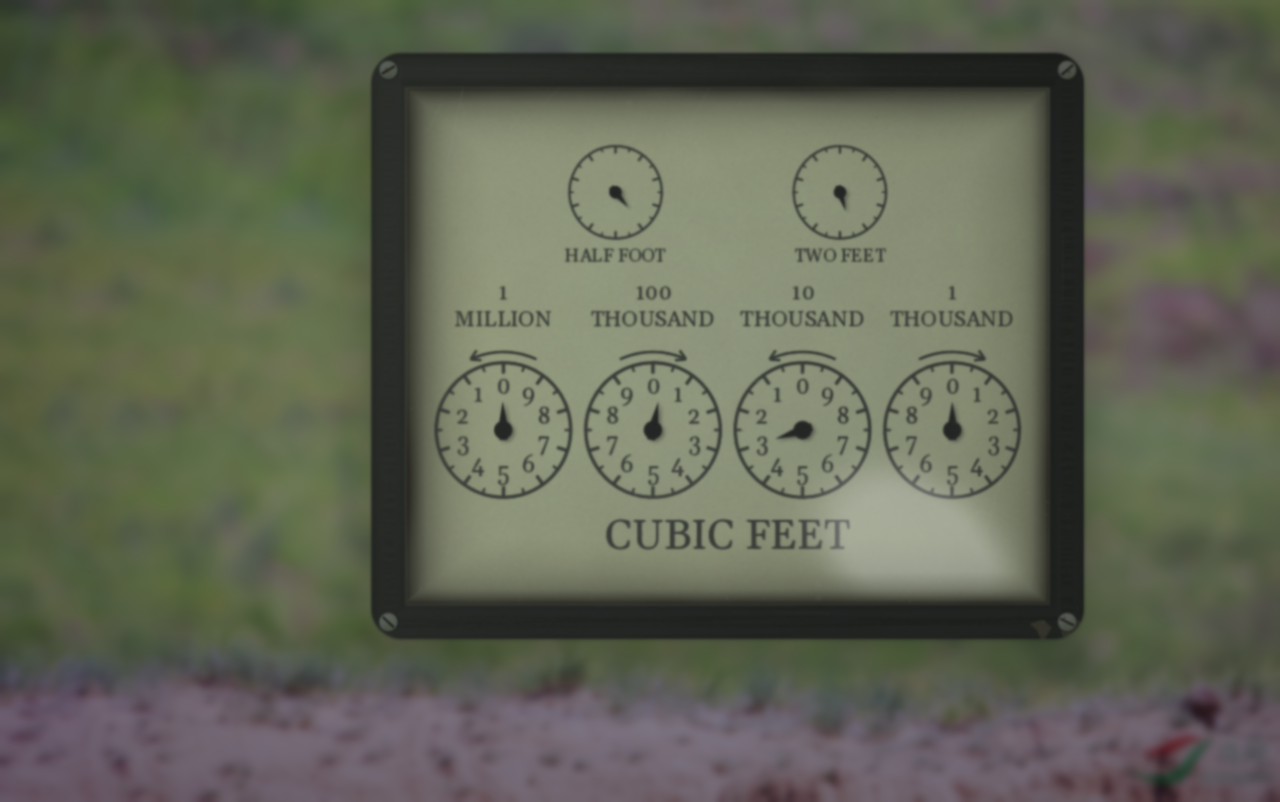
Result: 3000 ft³
